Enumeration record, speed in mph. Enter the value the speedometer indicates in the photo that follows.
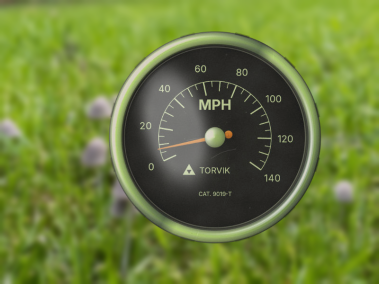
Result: 7.5 mph
